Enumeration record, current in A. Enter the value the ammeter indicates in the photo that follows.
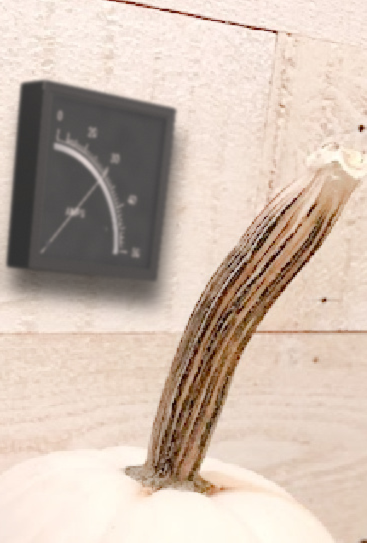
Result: 30 A
